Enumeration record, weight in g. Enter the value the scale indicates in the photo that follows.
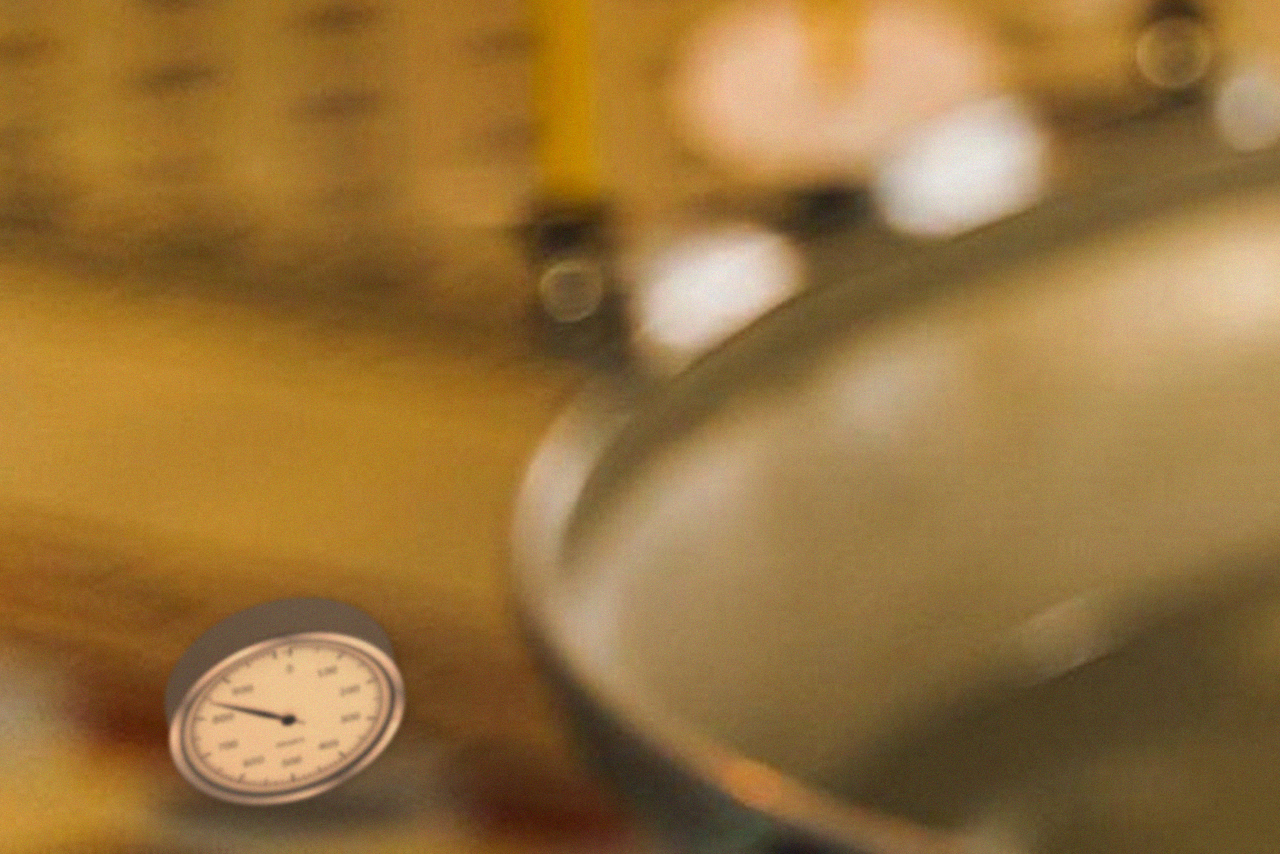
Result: 850 g
